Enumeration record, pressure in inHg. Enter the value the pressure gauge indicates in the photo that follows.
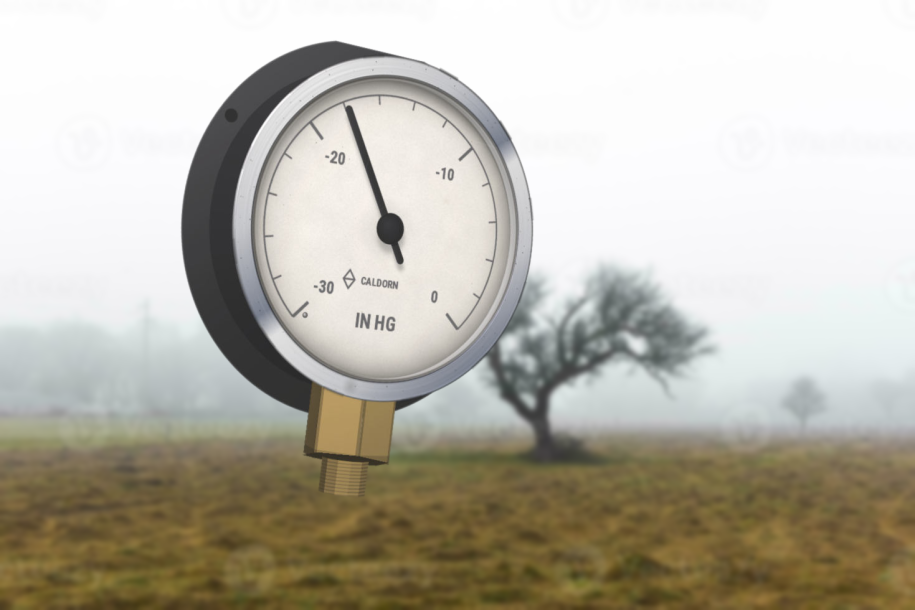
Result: -18 inHg
